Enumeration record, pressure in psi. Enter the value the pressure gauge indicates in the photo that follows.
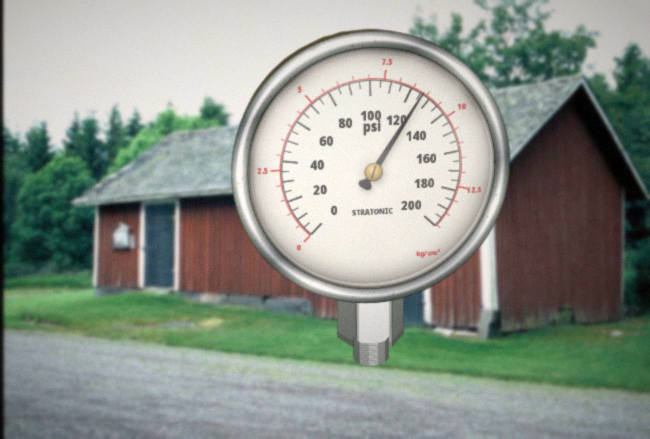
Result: 125 psi
